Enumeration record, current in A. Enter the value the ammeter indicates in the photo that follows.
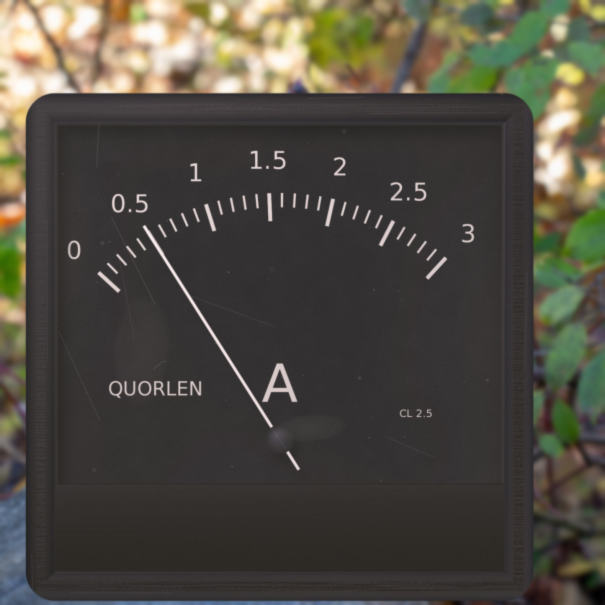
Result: 0.5 A
